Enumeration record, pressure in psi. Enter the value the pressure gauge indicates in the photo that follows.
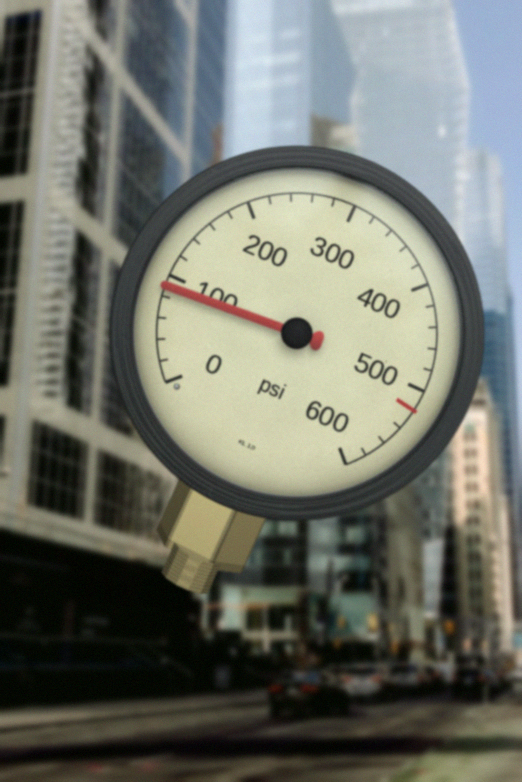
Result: 90 psi
